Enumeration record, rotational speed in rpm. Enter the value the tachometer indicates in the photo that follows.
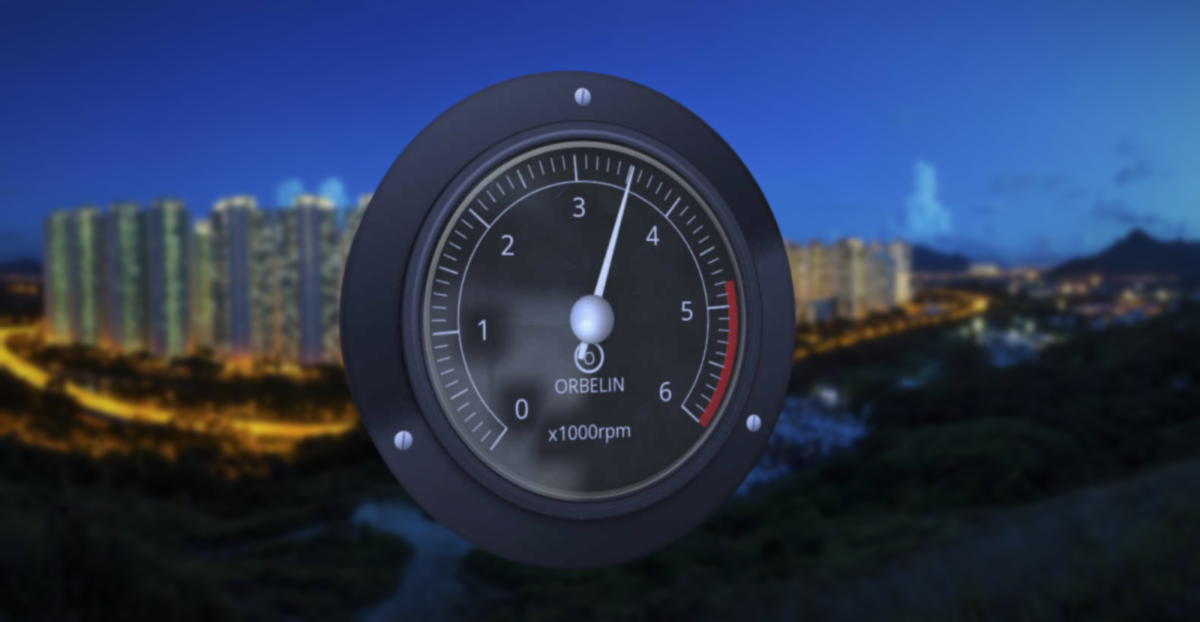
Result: 3500 rpm
